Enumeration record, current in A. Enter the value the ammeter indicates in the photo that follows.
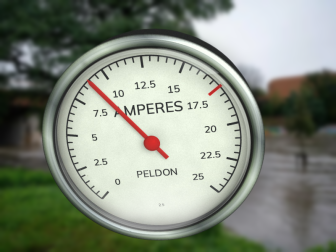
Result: 9 A
